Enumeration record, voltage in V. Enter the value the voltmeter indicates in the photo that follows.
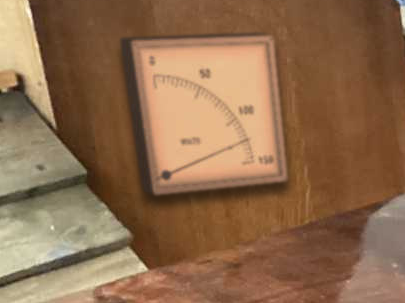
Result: 125 V
